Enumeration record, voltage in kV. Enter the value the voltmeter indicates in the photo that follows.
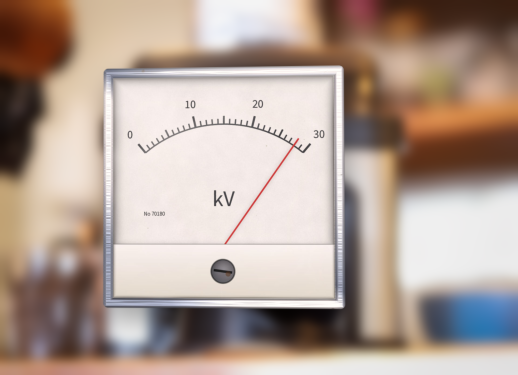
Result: 28 kV
